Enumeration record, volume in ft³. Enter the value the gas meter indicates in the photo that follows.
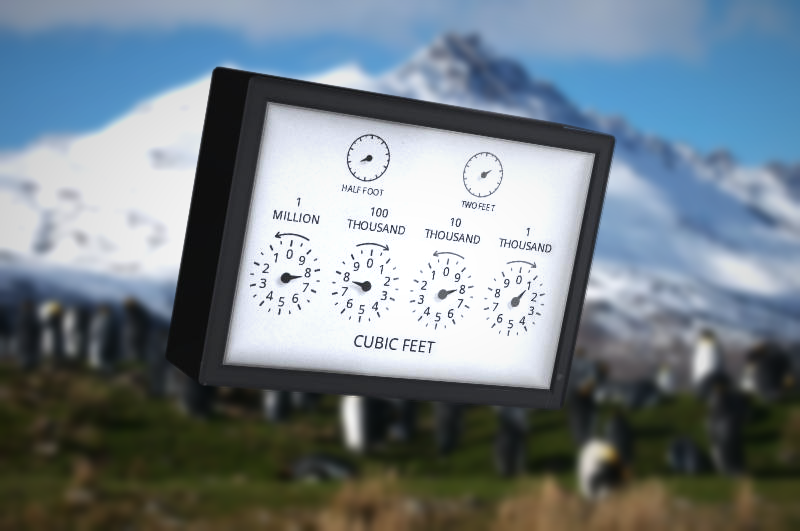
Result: 778100 ft³
